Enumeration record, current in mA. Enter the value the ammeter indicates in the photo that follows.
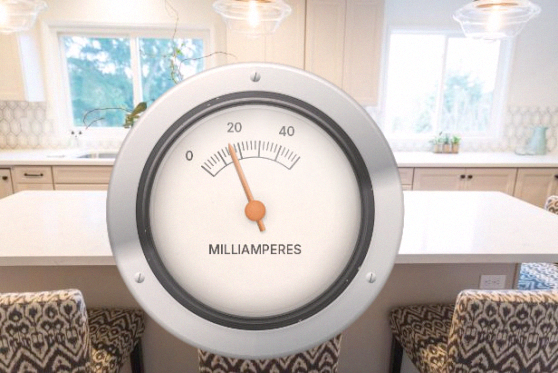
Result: 16 mA
